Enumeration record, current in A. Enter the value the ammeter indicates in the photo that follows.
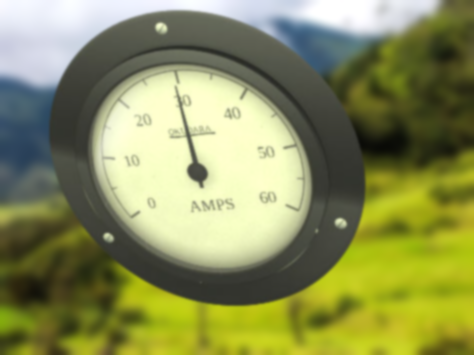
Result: 30 A
